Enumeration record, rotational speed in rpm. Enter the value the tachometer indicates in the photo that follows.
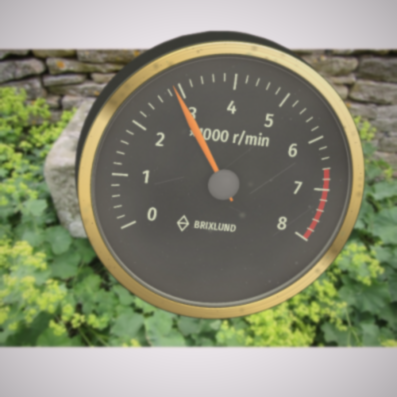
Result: 2900 rpm
